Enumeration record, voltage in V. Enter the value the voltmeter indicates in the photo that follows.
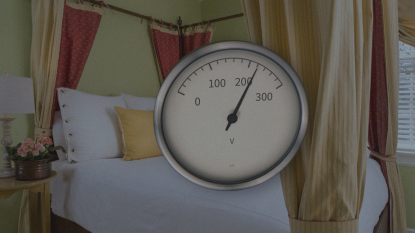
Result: 220 V
